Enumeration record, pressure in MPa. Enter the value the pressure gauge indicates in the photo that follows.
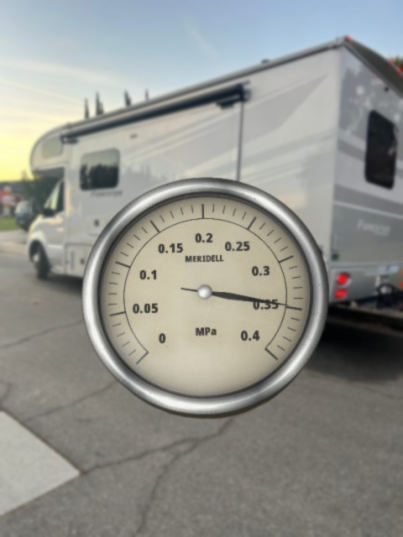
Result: 0.35 MPa
